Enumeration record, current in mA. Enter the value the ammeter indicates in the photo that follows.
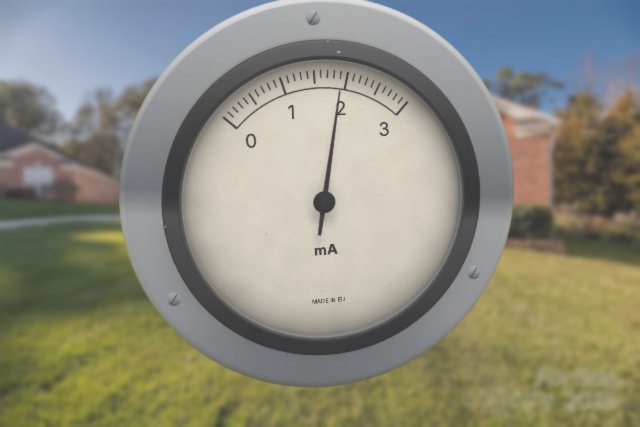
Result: 1.9 mA
